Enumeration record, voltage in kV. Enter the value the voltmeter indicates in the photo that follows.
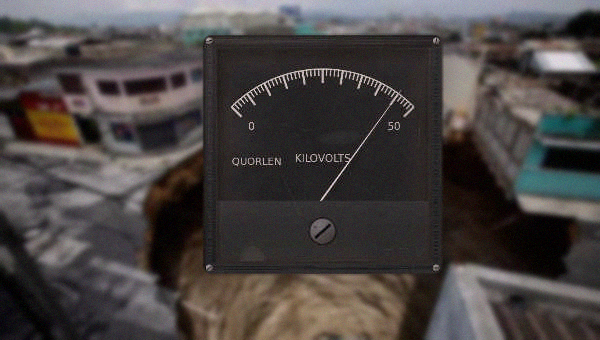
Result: 45 kV
